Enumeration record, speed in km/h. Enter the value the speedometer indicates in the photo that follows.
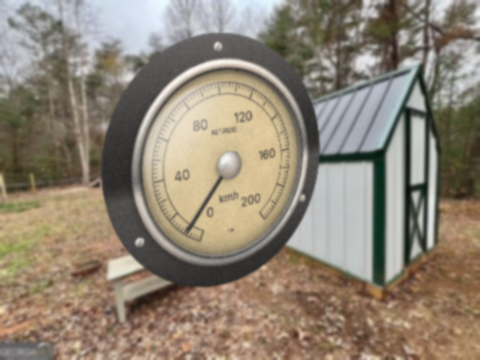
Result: 10 km/h
